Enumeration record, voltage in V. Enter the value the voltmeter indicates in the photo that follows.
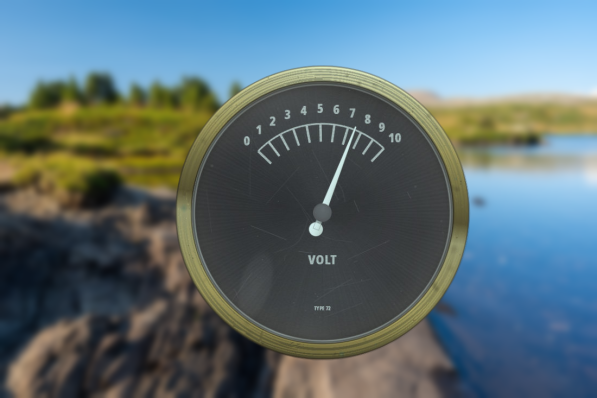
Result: 7.5 V
